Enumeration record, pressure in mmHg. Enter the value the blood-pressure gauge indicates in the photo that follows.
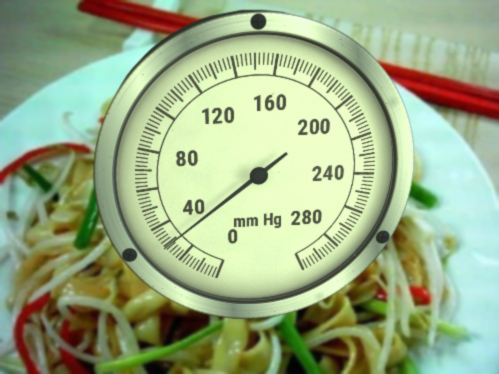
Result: 30 mmHg
